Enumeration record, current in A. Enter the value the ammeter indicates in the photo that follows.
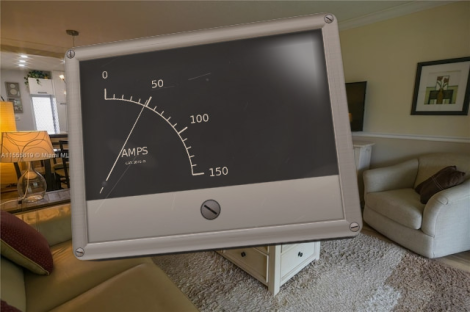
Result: 50 A
